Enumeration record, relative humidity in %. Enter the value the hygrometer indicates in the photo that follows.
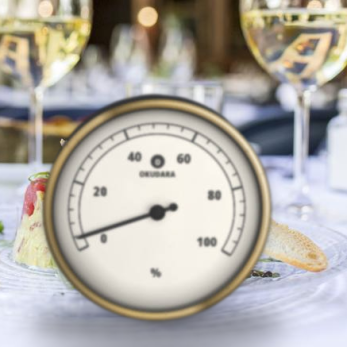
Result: 4 %
